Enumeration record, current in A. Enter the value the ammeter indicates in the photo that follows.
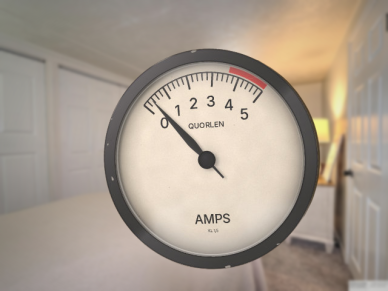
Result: 0.4 A
